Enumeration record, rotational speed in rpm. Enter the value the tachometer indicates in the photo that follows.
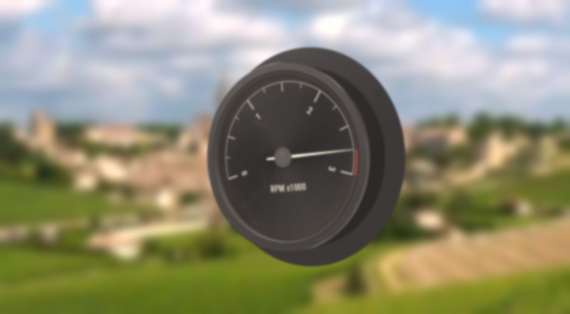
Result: 2750 rpm
